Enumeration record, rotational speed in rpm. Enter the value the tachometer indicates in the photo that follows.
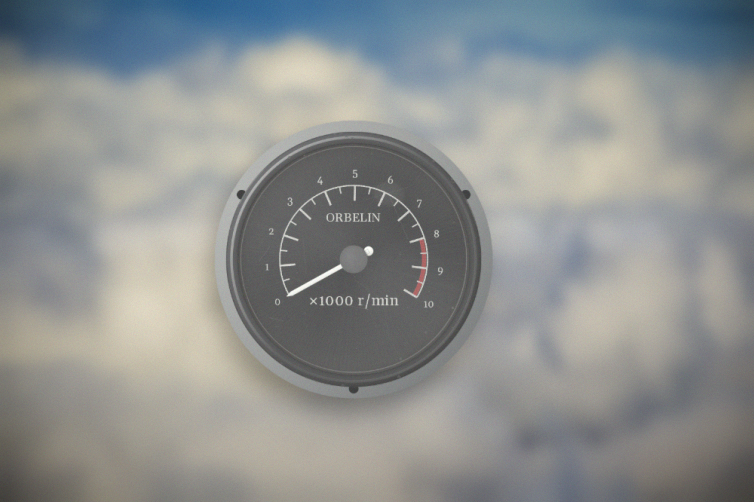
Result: 0 rpm
